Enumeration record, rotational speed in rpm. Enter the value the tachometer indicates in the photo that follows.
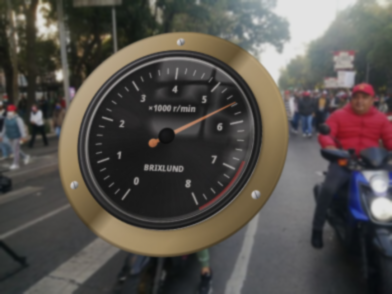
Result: 5600 rpm
